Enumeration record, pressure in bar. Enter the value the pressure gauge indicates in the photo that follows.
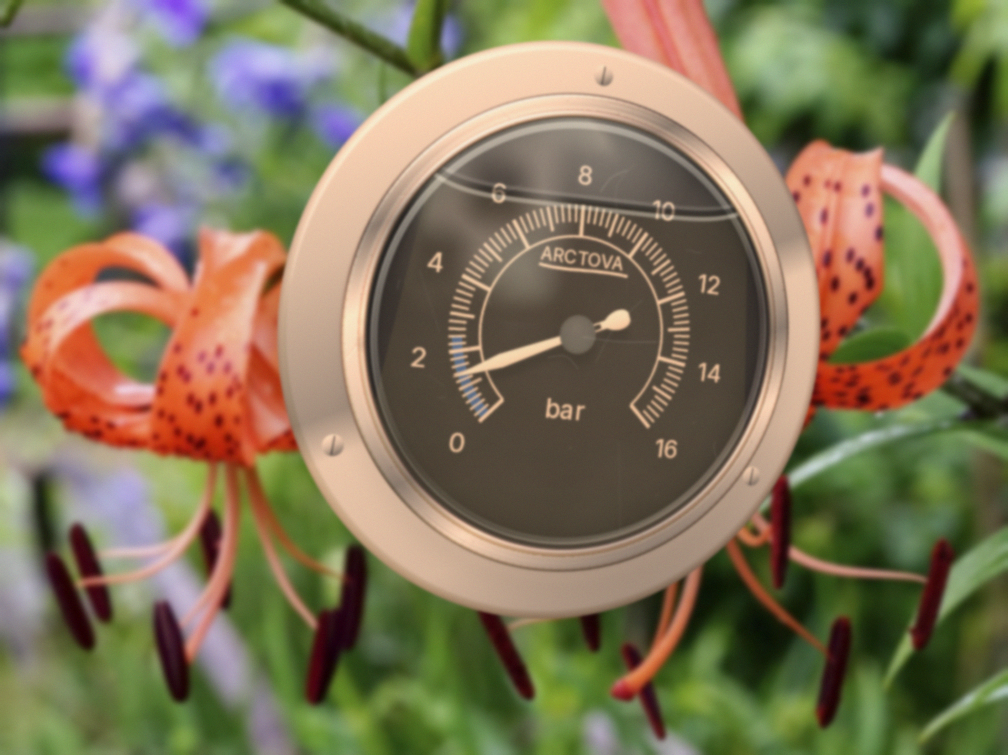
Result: 1.4 bar
